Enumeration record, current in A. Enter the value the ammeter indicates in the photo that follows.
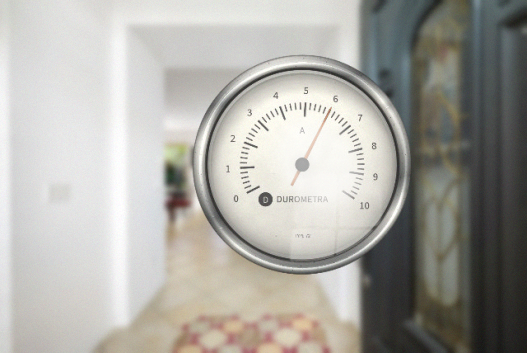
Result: 6 A
